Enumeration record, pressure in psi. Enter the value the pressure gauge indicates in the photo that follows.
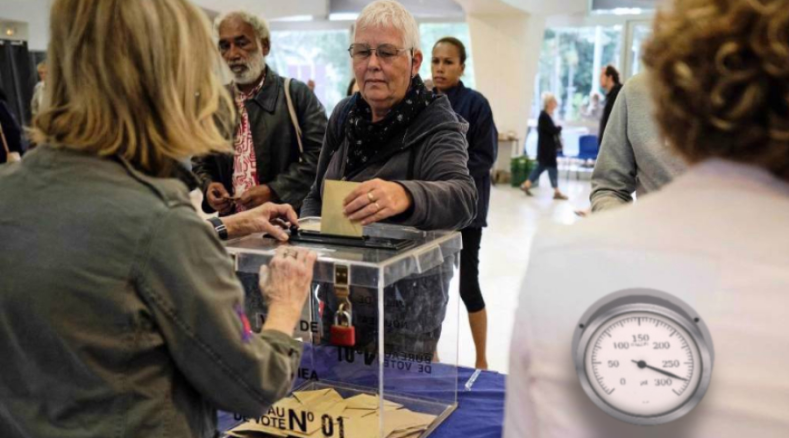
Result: 275 psi
